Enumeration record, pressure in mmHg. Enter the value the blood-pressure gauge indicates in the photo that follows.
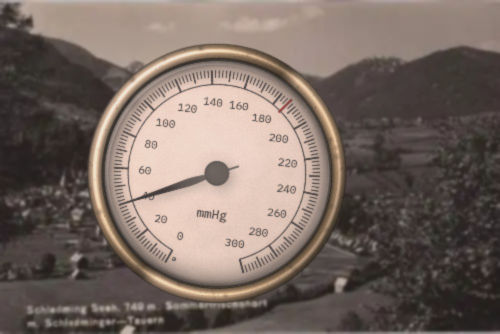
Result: 40 mmHg
